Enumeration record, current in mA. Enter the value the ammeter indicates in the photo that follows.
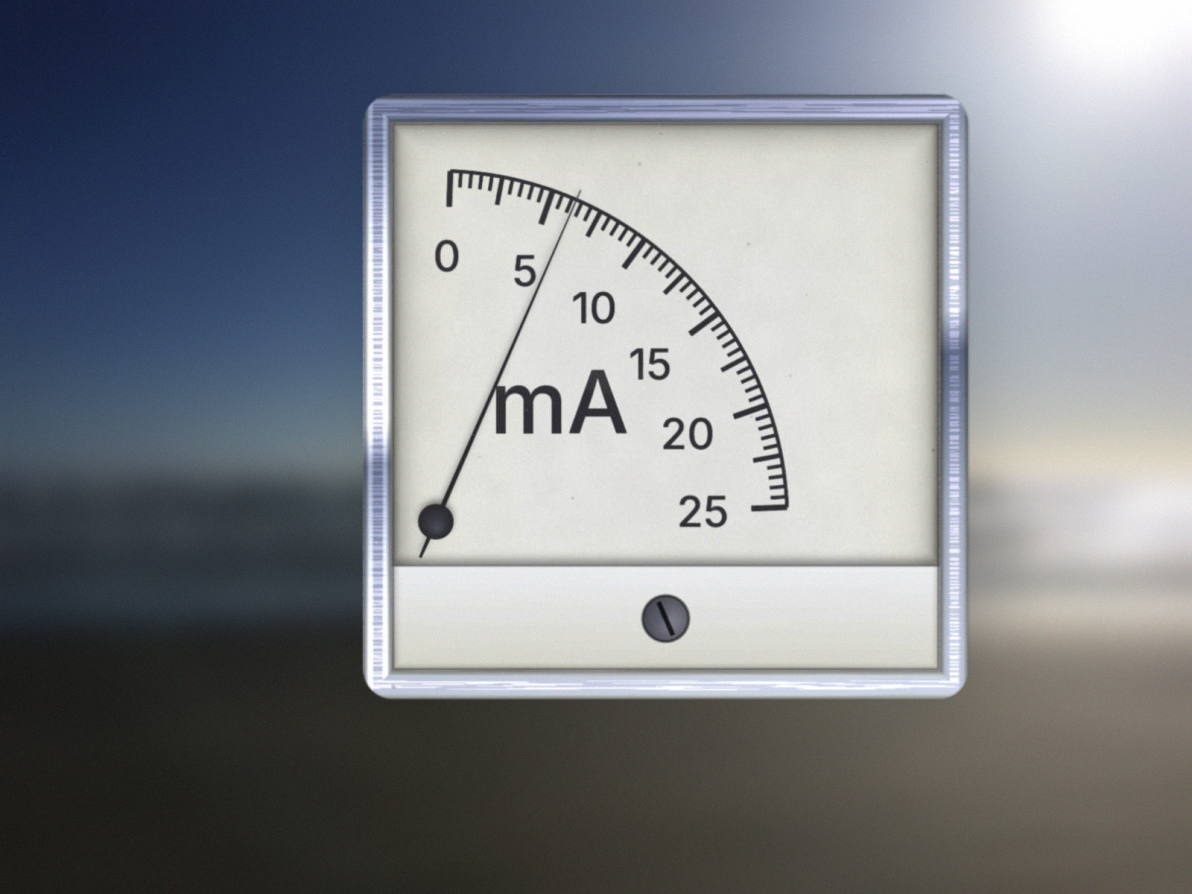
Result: 6.25 mA
